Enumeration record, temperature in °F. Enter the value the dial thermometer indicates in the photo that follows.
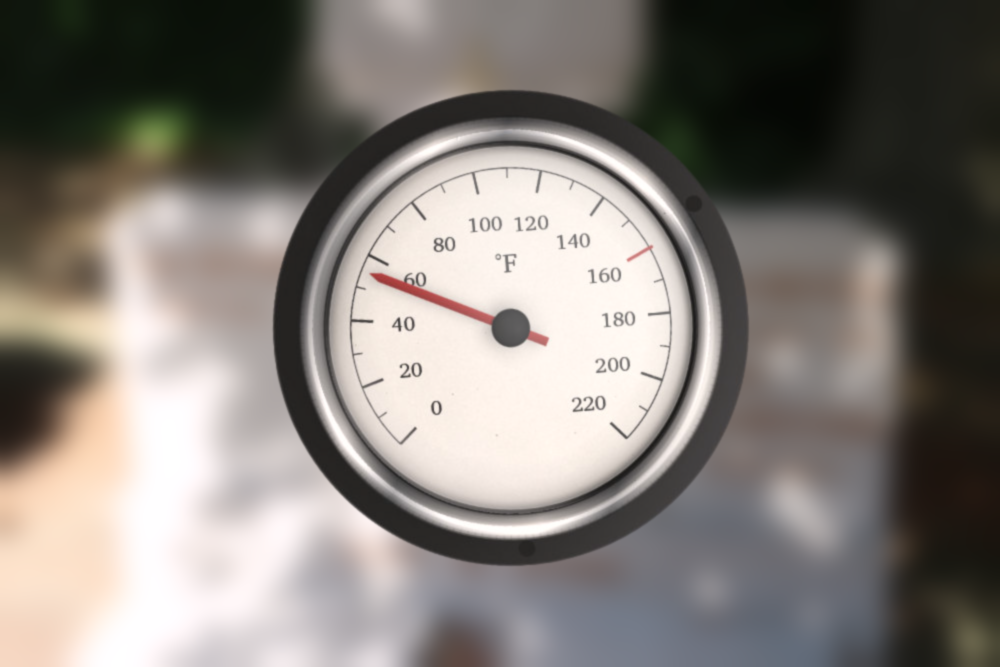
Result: 55 °F
